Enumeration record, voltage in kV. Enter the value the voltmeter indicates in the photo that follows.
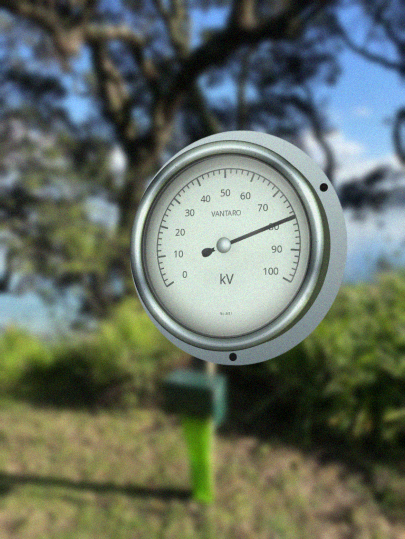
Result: 80 kV
